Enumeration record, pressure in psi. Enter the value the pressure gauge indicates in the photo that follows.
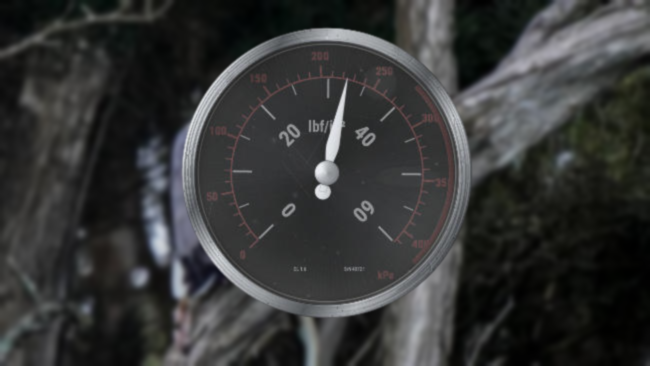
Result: 32.5 psi
